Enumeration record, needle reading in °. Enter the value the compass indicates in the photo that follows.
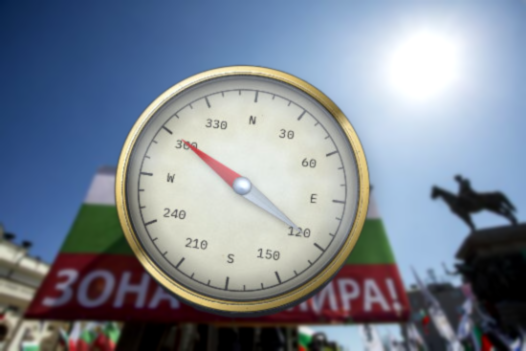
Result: 300 °
